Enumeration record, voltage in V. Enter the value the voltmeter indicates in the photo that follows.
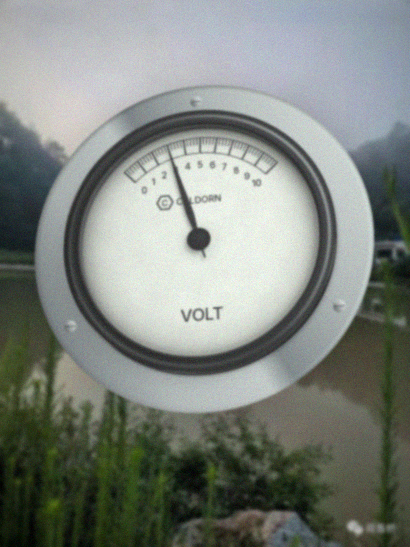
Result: 3 V
